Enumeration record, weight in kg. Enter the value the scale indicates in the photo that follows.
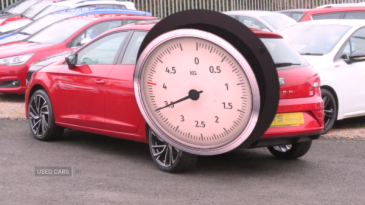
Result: 3.5 kg
